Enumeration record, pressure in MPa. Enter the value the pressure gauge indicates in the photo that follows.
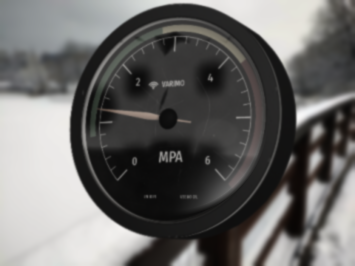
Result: 1.2 MPa
